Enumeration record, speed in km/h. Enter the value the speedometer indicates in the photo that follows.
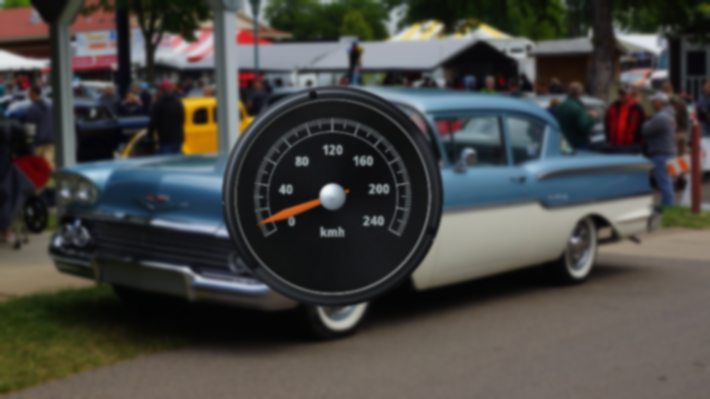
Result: 10 km/h
